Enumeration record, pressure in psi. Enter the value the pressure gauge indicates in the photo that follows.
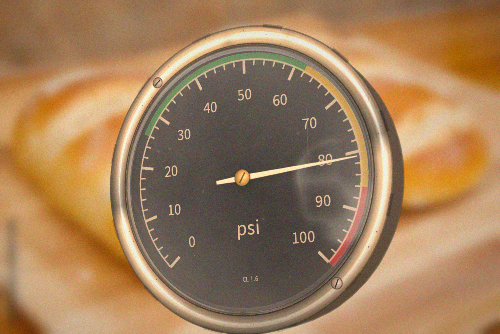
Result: 81 psi
